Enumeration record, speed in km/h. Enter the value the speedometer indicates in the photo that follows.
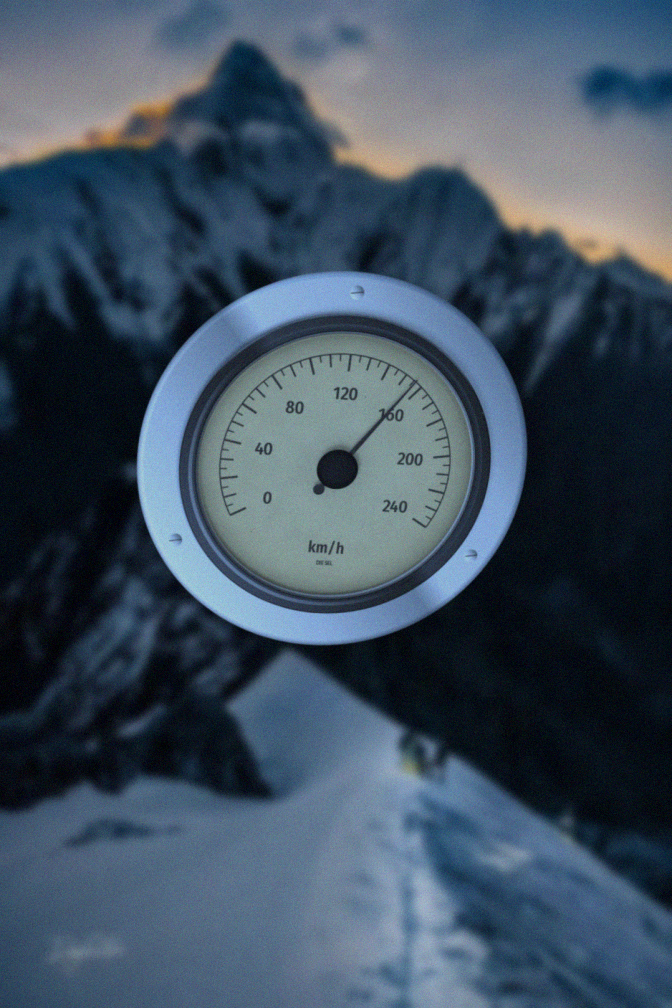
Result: 155 km/h
